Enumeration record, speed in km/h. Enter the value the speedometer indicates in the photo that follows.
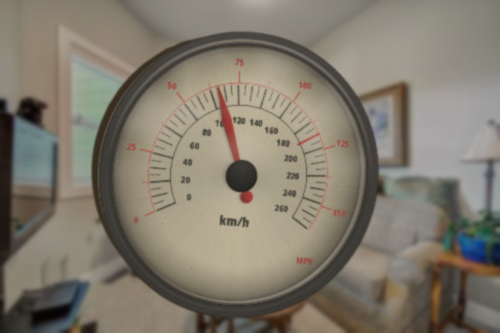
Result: 105 km/h
